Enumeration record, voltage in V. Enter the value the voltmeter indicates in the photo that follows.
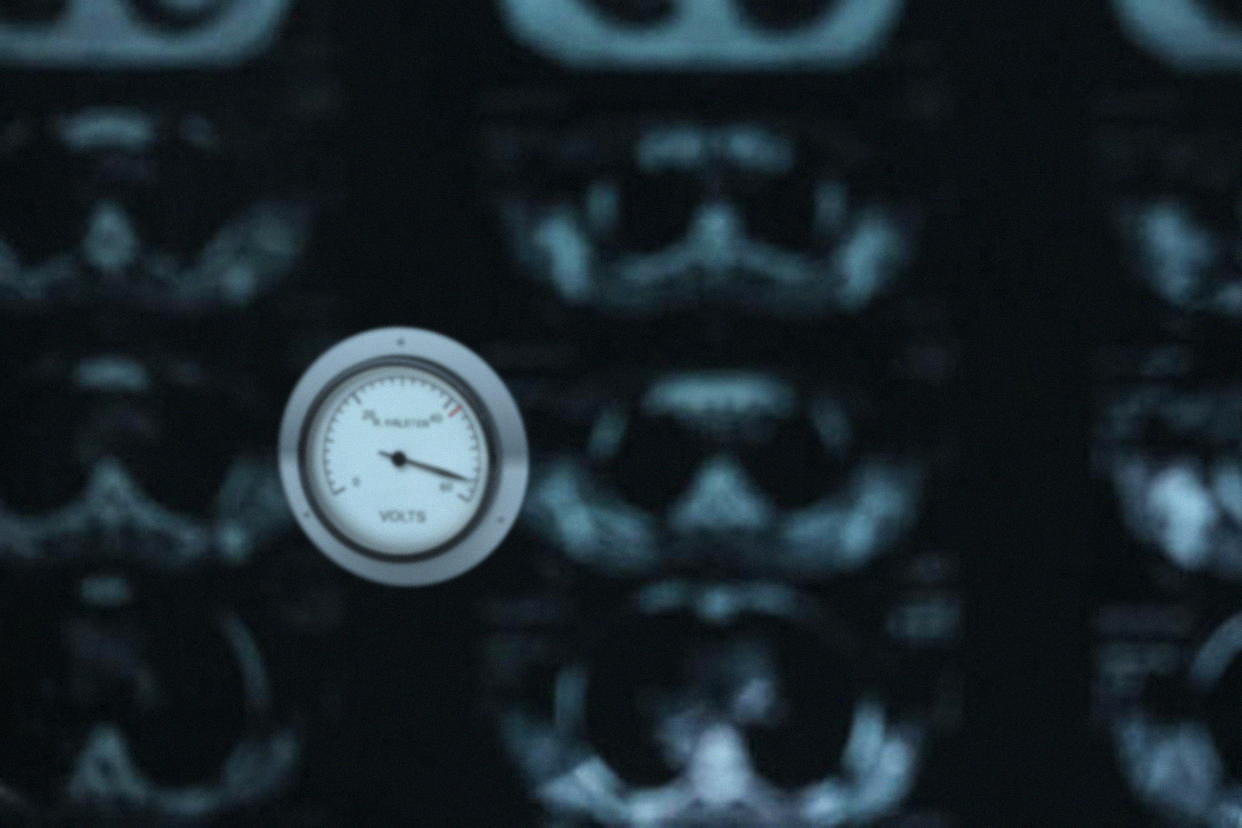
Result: 56 V
